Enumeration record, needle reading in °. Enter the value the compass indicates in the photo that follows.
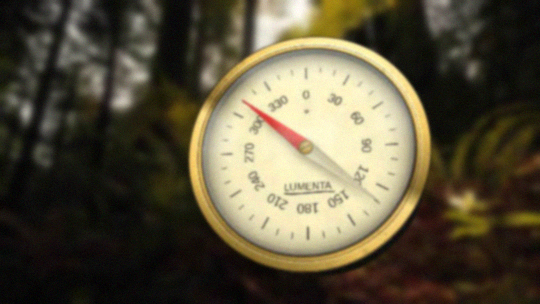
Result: 310 °
